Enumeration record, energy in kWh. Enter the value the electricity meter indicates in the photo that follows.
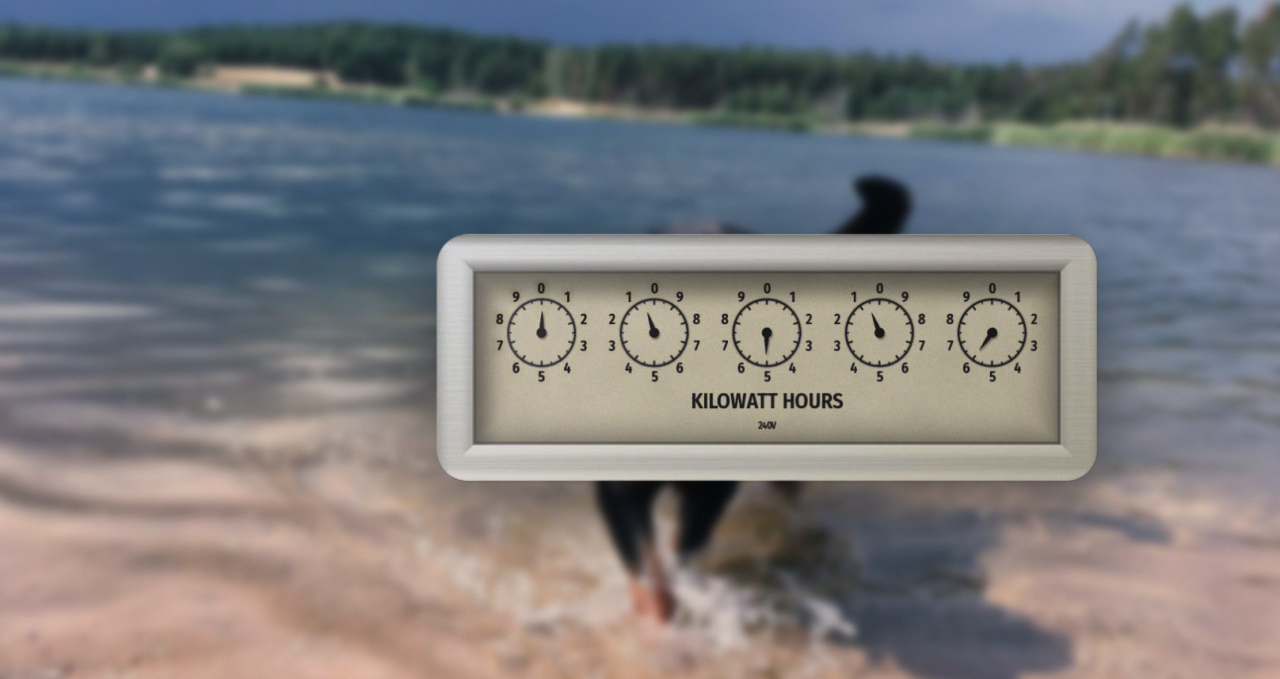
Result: 506 kWh
